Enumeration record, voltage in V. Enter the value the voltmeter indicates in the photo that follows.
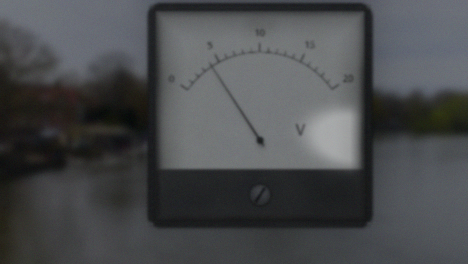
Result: 4 V
